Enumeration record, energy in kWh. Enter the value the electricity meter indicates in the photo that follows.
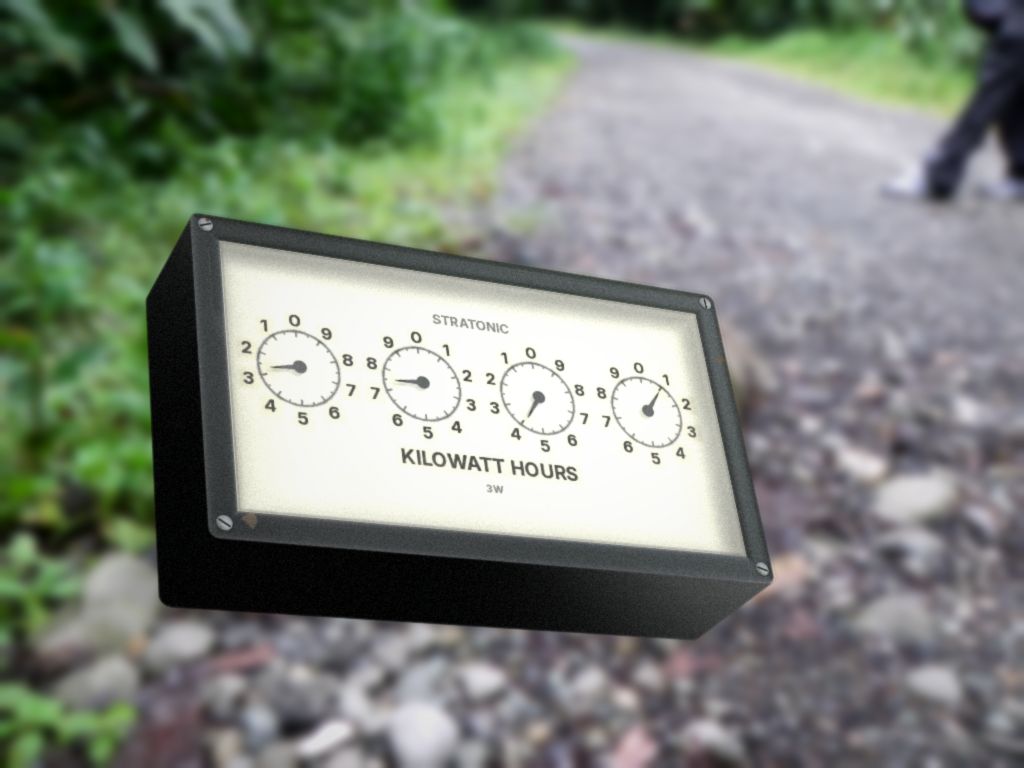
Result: 2741 kWh
